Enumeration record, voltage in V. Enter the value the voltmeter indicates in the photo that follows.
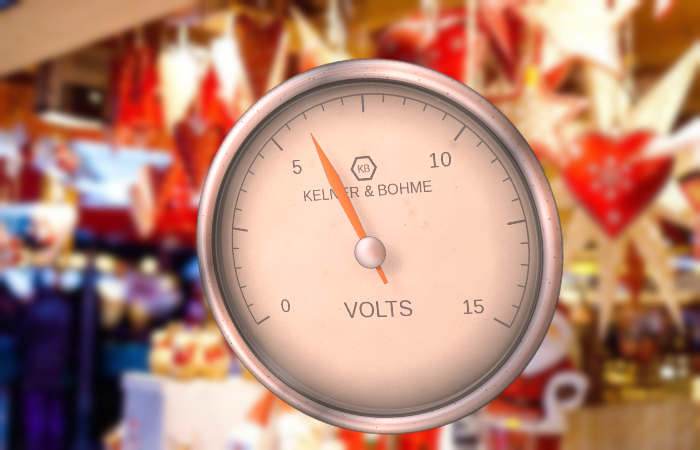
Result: 6 V
